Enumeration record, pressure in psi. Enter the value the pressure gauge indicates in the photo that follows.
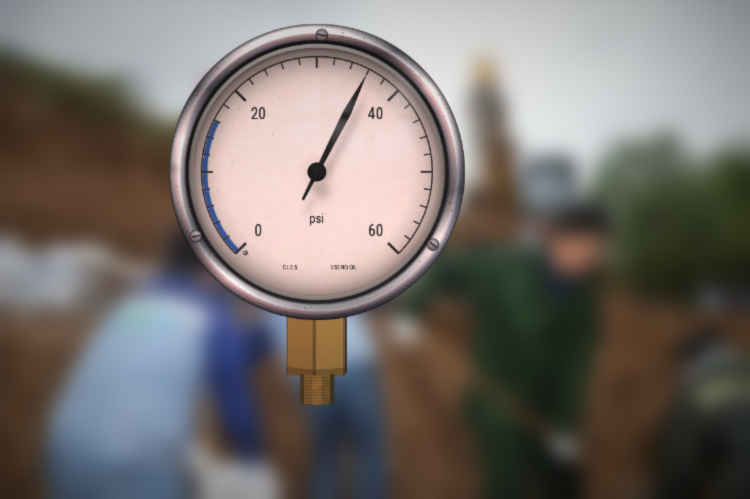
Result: 36 psi
